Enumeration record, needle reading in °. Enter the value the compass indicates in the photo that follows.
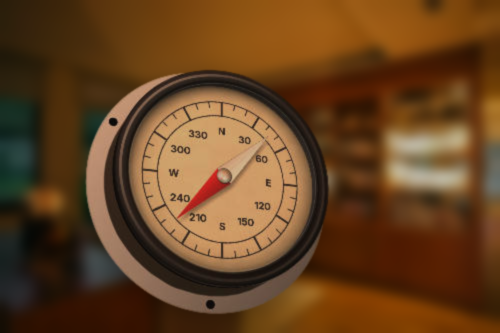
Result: 225 °
